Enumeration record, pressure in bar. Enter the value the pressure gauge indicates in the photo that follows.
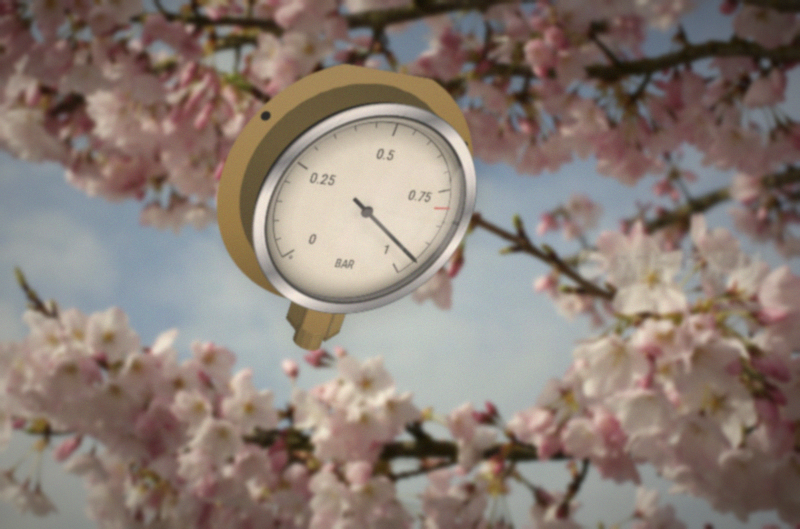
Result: 0.95 bar
